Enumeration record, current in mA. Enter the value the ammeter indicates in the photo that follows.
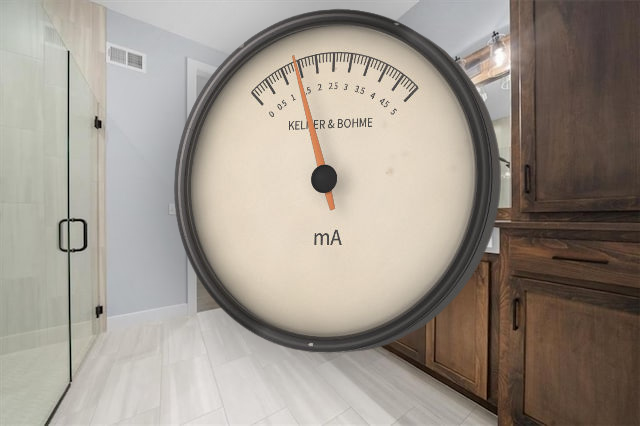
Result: 1.5 mA
